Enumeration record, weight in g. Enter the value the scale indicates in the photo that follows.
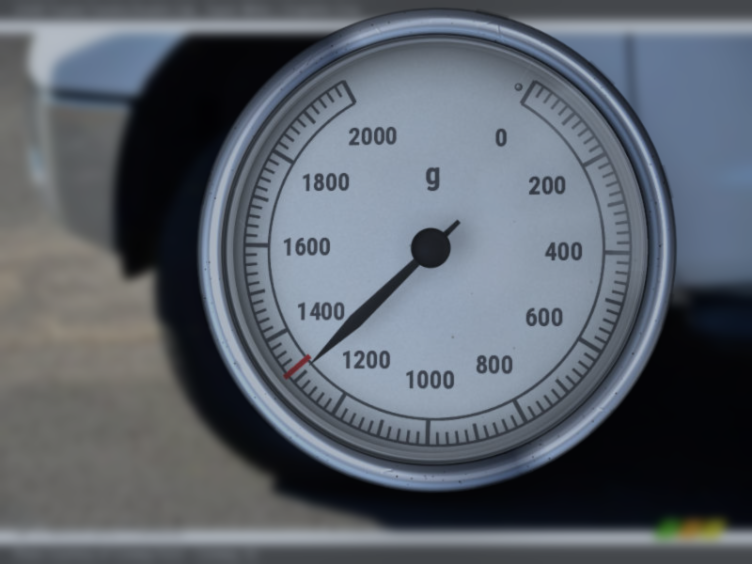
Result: 1300 g
